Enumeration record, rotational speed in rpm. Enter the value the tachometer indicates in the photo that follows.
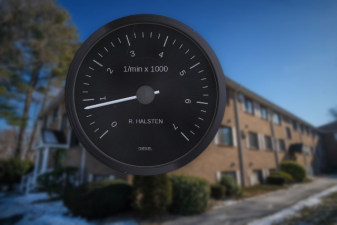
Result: 800 rpm
